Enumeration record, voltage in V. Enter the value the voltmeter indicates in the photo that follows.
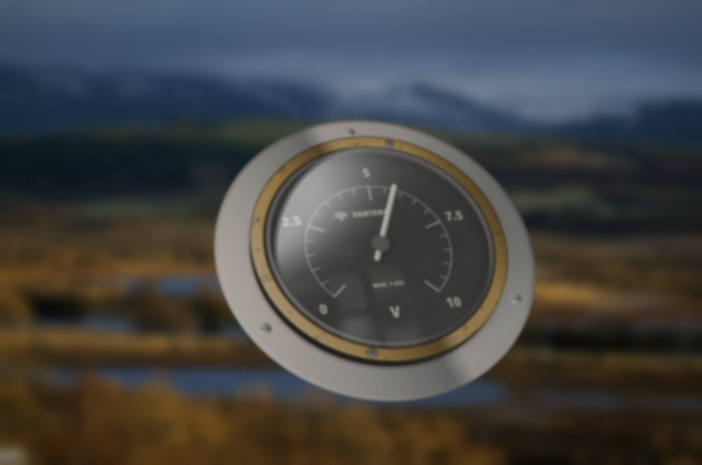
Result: 5.75 V
